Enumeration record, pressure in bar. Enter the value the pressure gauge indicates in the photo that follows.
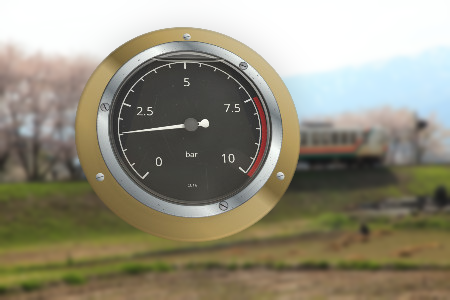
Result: 1.5 bar
